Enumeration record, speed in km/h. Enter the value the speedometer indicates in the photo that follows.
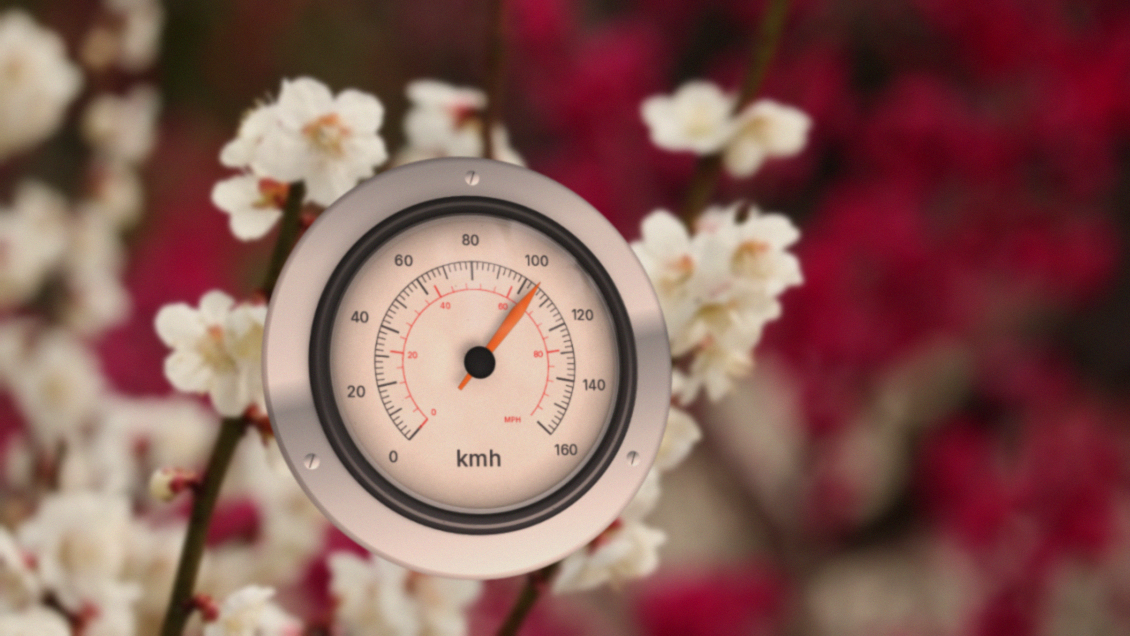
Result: 104 km/h
